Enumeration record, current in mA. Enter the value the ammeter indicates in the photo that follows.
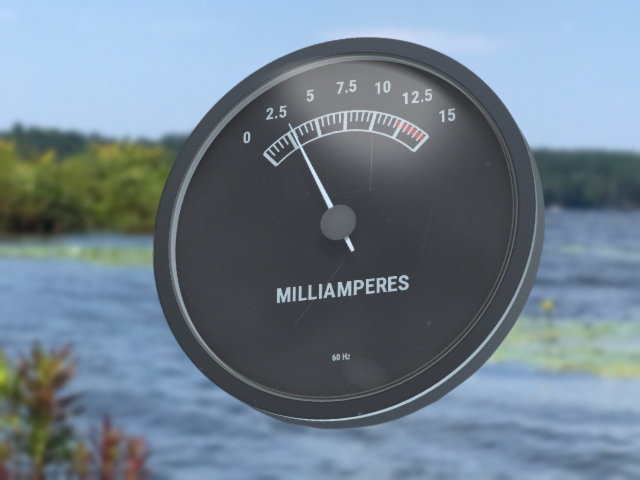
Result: 3 mA
